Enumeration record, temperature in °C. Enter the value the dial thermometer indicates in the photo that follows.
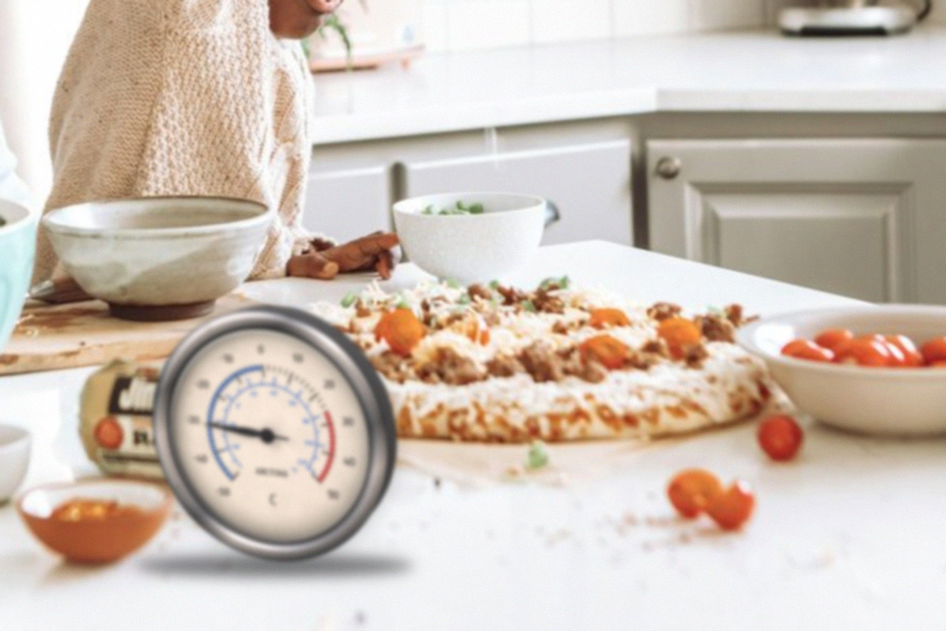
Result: -30 °C
